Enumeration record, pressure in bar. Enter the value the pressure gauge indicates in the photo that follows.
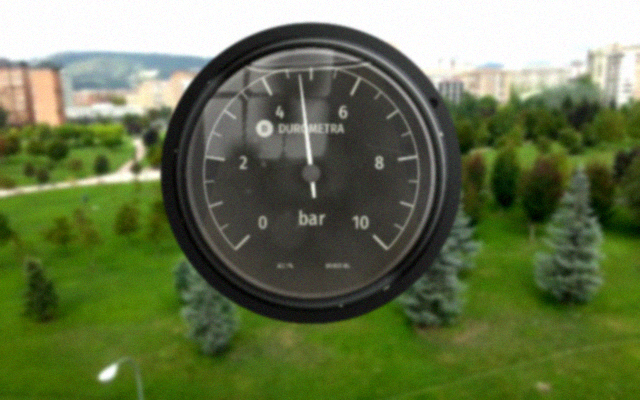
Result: 4.75 bar
